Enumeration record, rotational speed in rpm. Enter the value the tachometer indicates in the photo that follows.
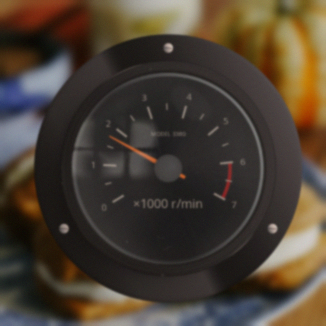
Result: 1750 rpm
